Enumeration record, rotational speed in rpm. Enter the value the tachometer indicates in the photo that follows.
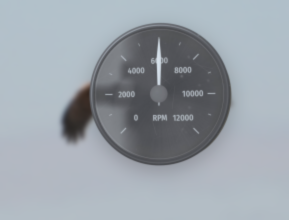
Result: 6000 rpm
